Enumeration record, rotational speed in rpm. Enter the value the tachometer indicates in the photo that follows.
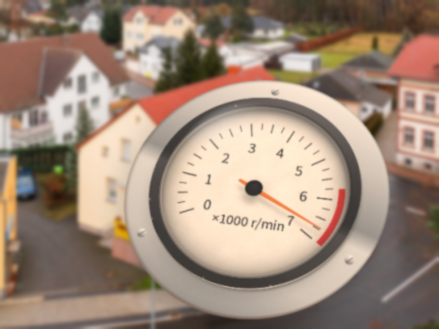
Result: 6750 rpm
